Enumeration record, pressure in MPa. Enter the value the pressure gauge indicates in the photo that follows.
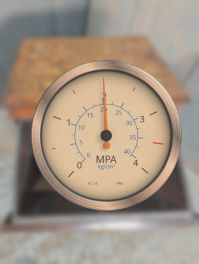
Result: 2 MPa
